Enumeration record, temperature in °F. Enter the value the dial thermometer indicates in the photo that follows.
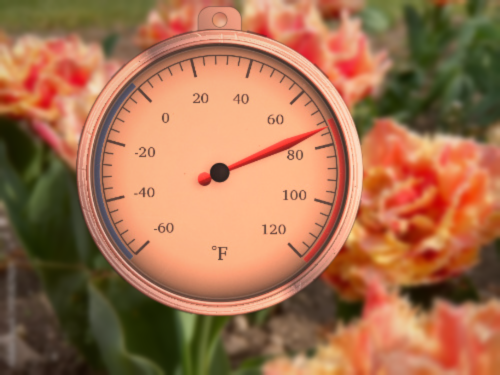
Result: 74 °F
